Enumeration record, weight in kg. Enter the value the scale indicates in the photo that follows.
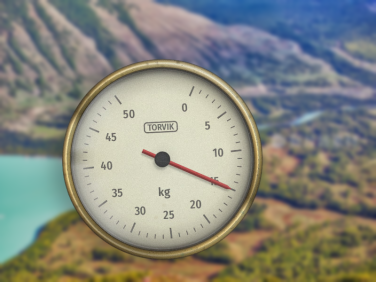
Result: 15 kg
